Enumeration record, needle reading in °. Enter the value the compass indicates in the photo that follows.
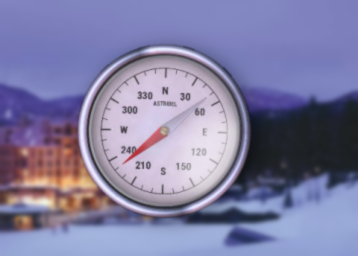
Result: 230 °
